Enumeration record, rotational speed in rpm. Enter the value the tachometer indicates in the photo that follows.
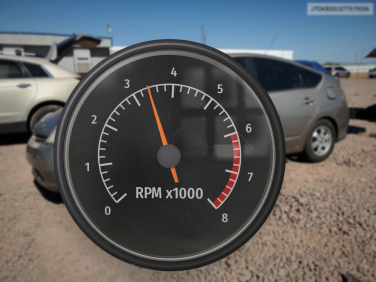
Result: 3400 rpm
